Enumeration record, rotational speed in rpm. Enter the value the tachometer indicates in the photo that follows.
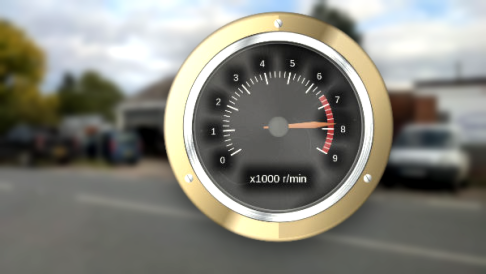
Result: 7800 rpm
